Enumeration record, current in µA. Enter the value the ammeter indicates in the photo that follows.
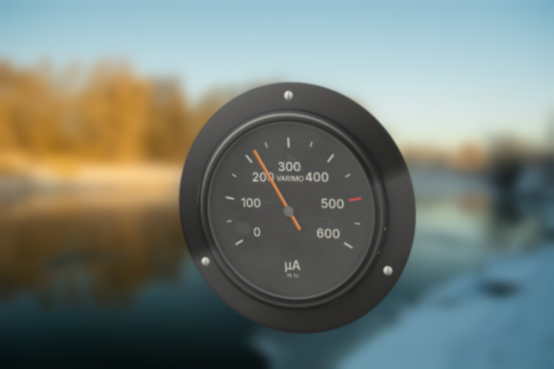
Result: 225 µA
